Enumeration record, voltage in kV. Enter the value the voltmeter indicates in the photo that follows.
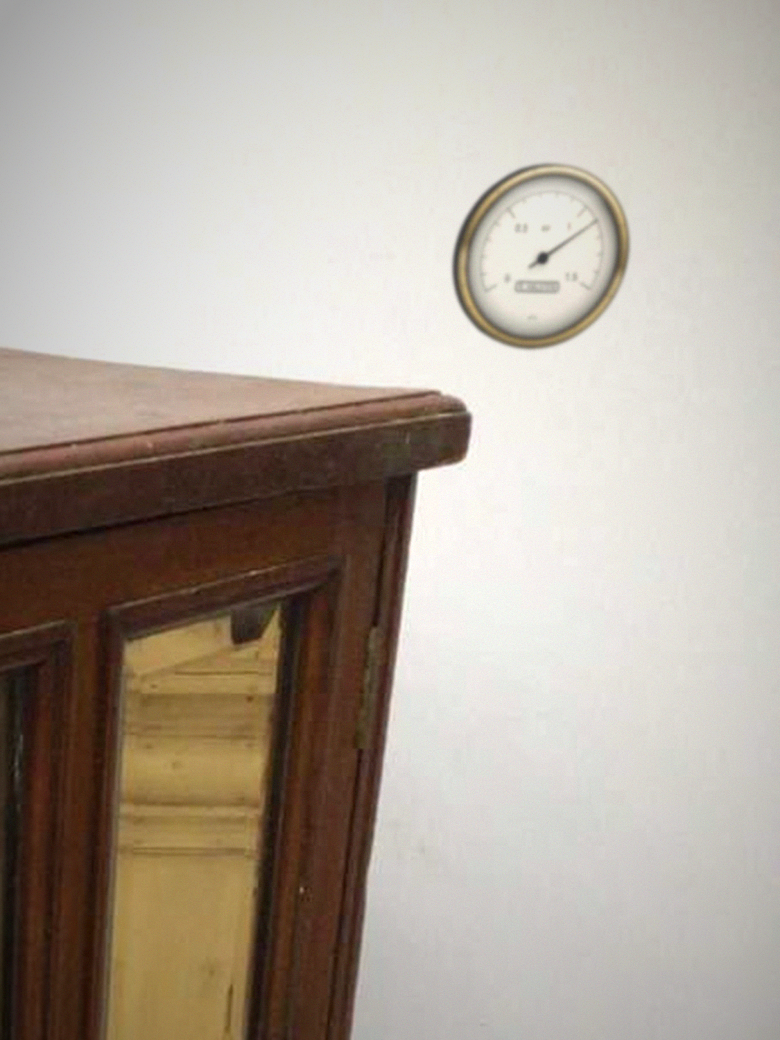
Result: 1.1 kV
